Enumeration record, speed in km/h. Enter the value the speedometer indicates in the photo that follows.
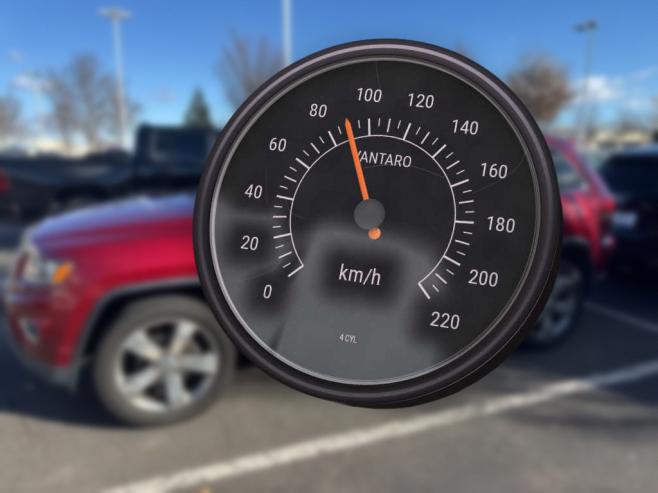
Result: 90 km/h
